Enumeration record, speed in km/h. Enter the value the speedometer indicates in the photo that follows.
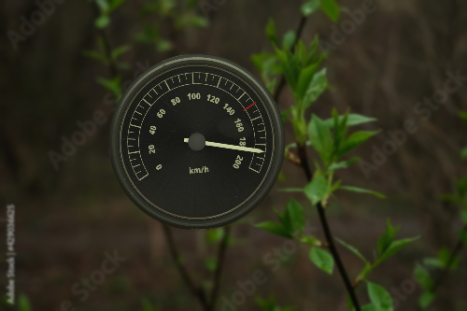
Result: 185 km/h
